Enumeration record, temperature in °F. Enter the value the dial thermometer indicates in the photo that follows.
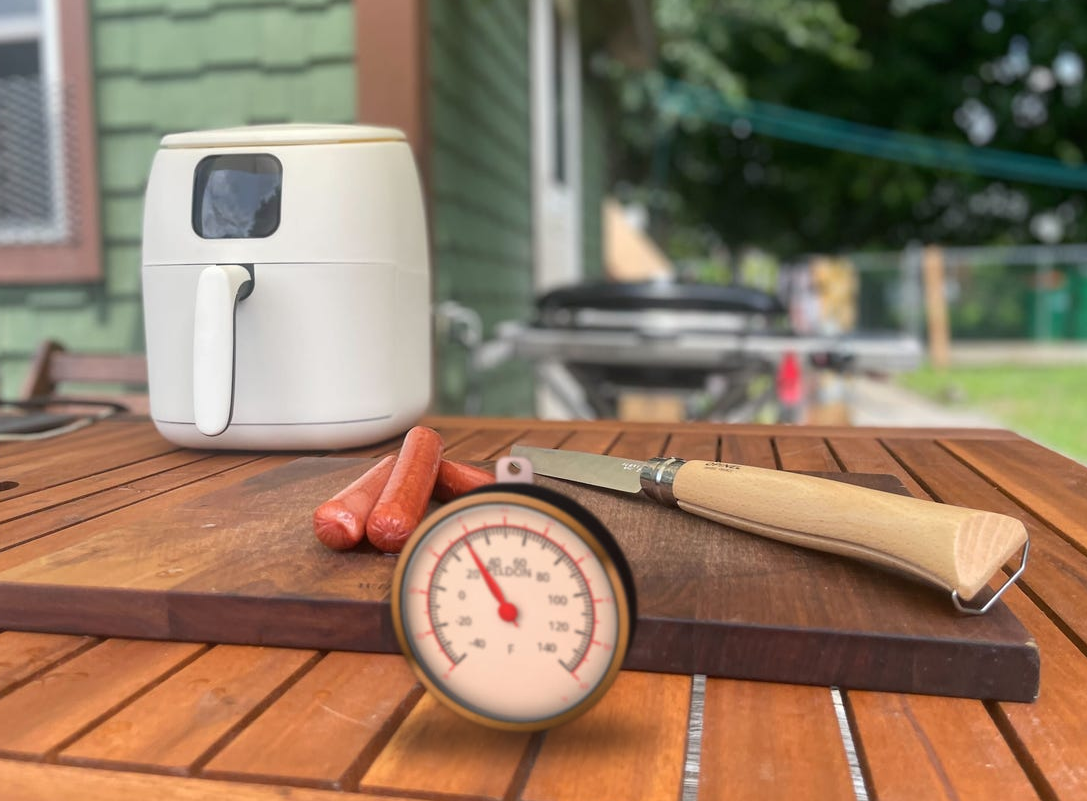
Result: 30 °F
